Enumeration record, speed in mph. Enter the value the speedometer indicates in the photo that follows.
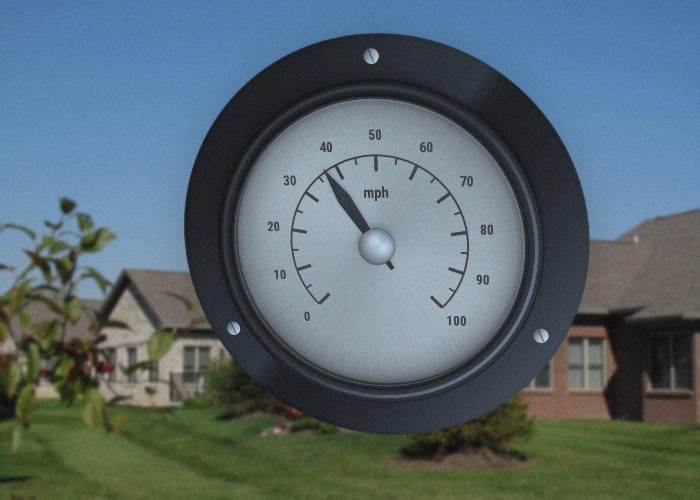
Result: 37.5 mph
